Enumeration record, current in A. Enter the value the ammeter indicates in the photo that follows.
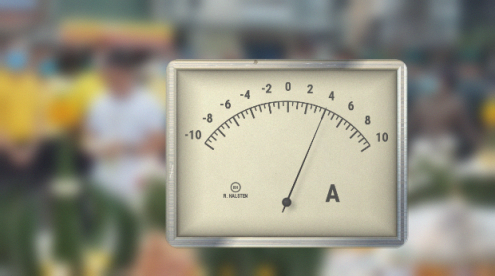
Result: 4 A
